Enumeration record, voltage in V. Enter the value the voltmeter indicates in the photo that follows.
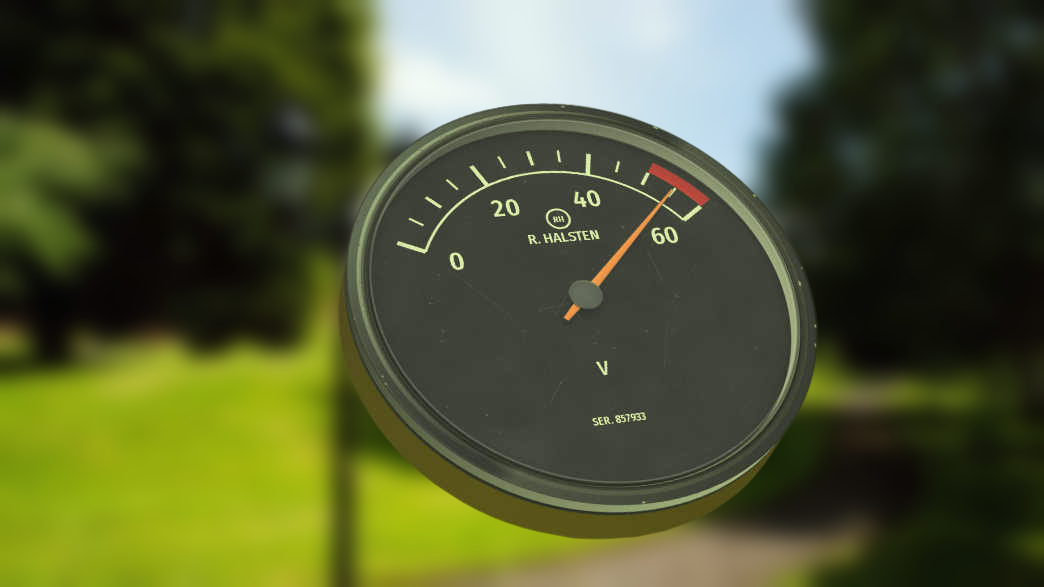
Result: 55 V
